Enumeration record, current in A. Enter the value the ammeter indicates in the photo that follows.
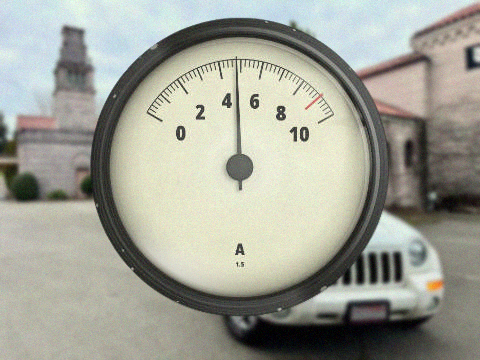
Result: 4.8 A
